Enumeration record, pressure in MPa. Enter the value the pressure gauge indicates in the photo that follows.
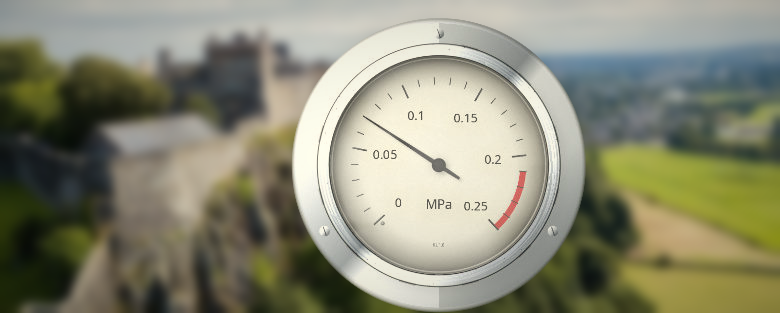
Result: 0.07 MPa
